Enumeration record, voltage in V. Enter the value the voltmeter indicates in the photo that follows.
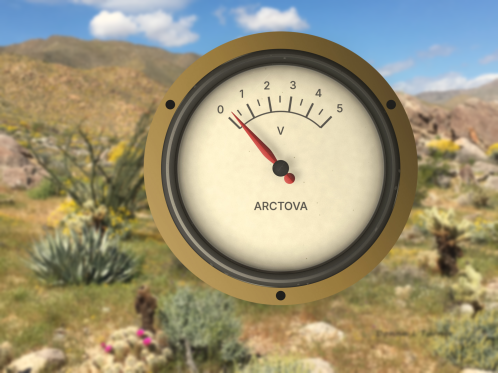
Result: 0.25 V
